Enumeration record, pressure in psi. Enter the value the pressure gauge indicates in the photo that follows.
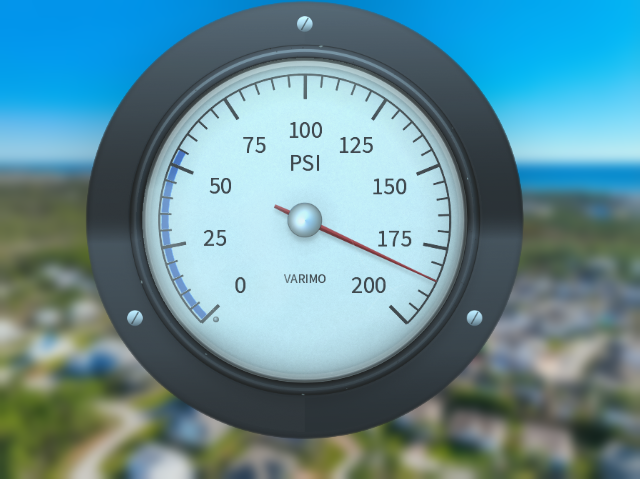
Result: 185 psi
